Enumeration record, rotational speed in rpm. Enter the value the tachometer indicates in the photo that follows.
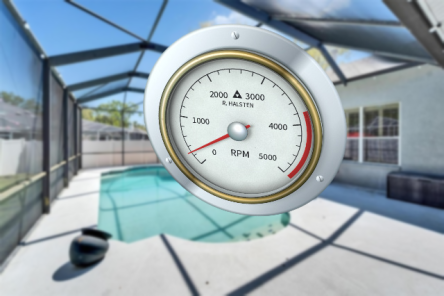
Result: 300 rpm
